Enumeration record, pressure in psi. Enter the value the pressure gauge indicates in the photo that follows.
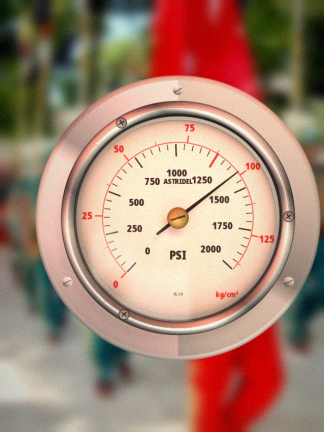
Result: 1400 psi
